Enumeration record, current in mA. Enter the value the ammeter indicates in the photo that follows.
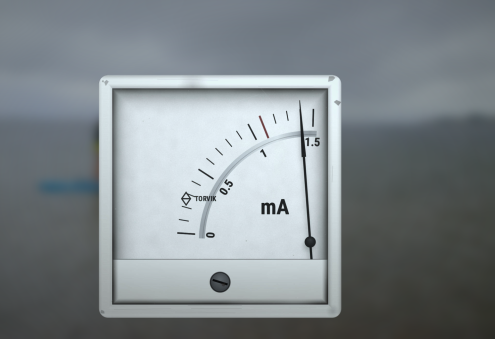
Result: 1.4 mA
